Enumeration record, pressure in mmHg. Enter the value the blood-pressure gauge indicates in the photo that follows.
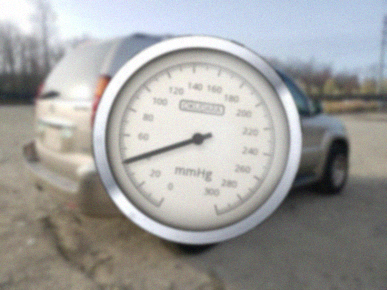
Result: 40 mmHg
